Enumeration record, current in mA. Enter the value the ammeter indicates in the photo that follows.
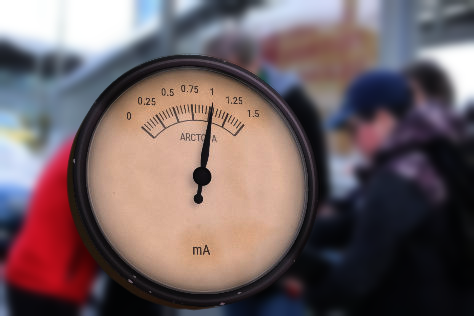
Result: 1 mA
